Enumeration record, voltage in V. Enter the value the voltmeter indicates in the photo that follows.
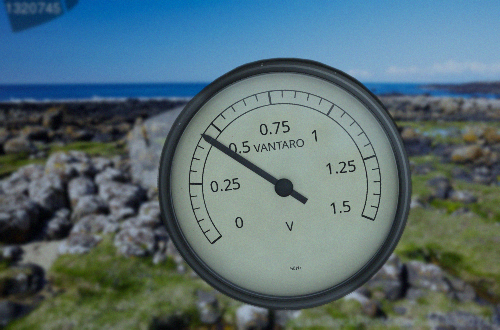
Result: 0.45 V
